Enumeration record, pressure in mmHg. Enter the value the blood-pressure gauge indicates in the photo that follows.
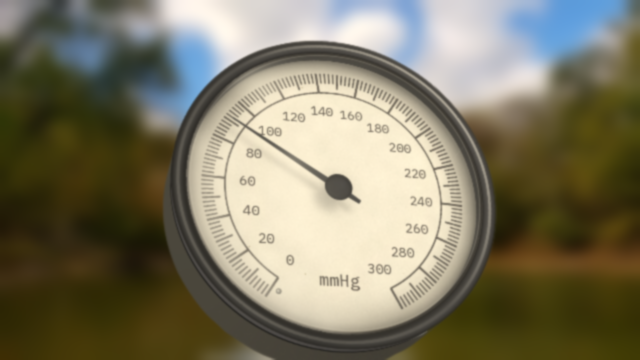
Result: 90 mmHg
